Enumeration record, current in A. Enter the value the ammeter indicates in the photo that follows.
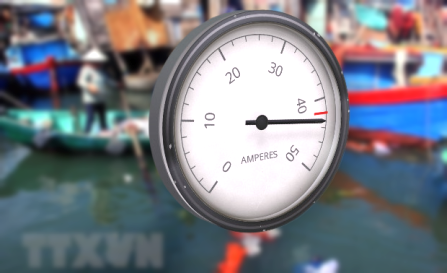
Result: 43 A
